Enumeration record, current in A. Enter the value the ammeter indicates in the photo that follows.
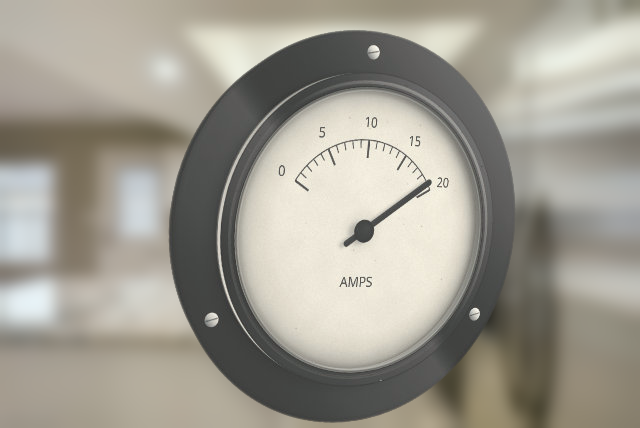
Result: 19 A
